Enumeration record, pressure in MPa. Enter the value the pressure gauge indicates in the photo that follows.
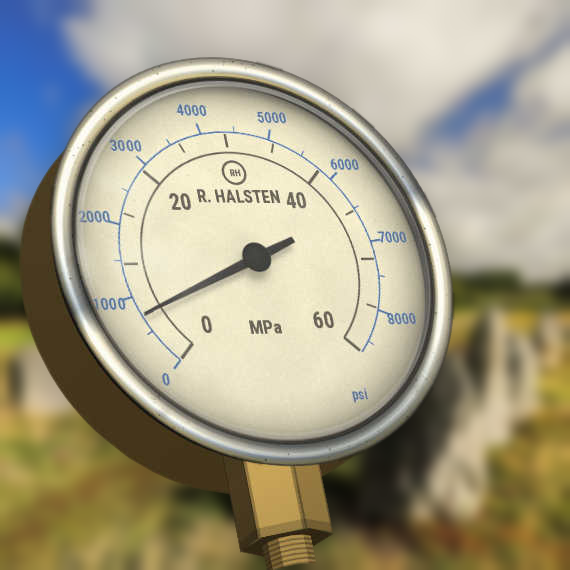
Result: 5 MPa
